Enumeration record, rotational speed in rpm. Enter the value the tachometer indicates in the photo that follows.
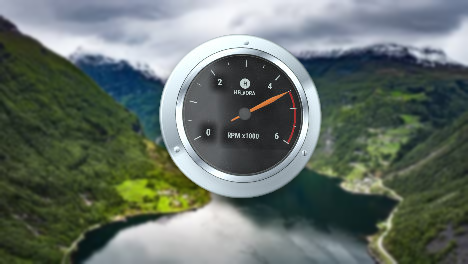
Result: 4500 rpm
